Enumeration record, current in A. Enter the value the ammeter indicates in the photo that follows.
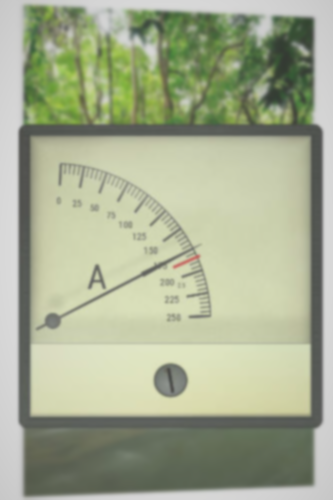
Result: 175 A
